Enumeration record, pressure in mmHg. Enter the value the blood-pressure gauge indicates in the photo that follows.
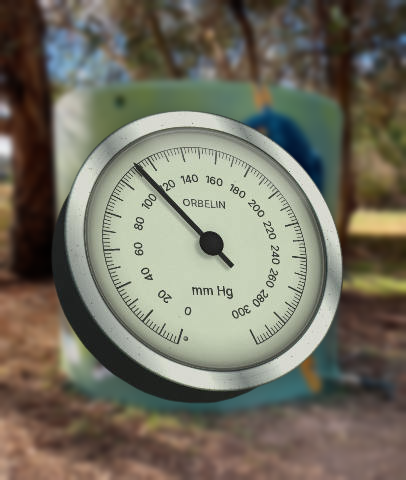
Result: 110 mmHg
